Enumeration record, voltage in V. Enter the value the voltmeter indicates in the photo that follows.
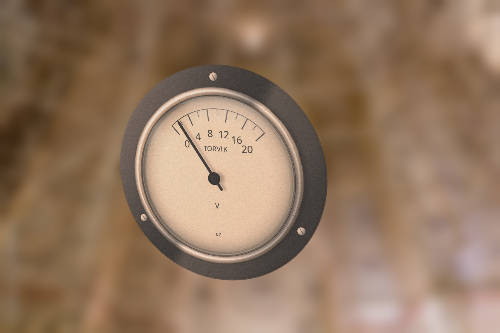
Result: 2 V
